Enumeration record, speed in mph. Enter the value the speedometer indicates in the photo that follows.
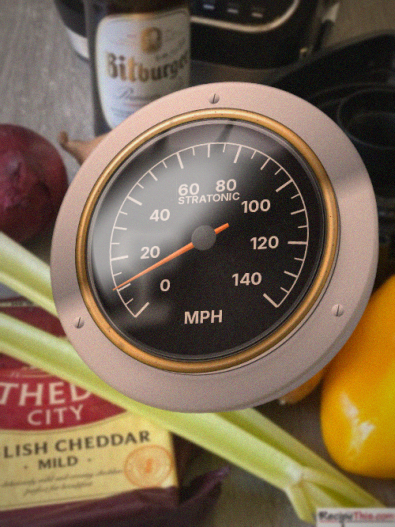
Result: 10 mph
